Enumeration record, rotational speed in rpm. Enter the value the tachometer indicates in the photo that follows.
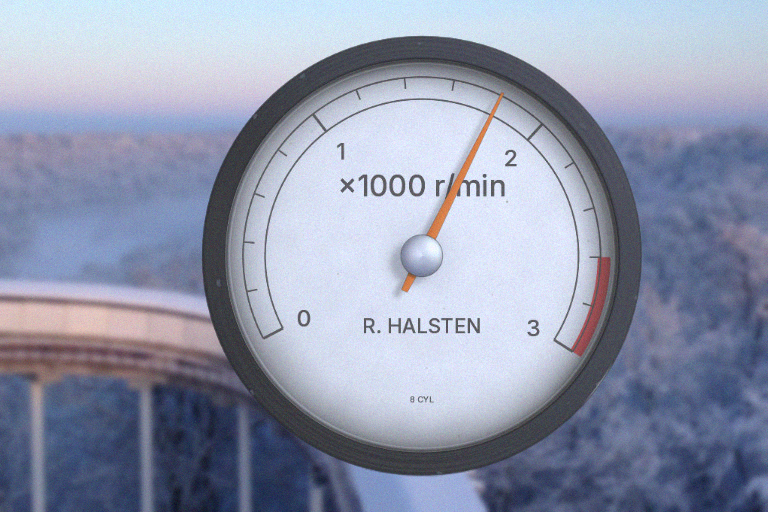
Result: 1800 rpm
